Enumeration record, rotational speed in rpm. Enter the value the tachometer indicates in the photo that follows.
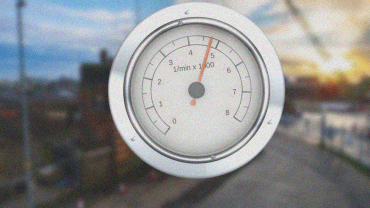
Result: 4750 rpm
